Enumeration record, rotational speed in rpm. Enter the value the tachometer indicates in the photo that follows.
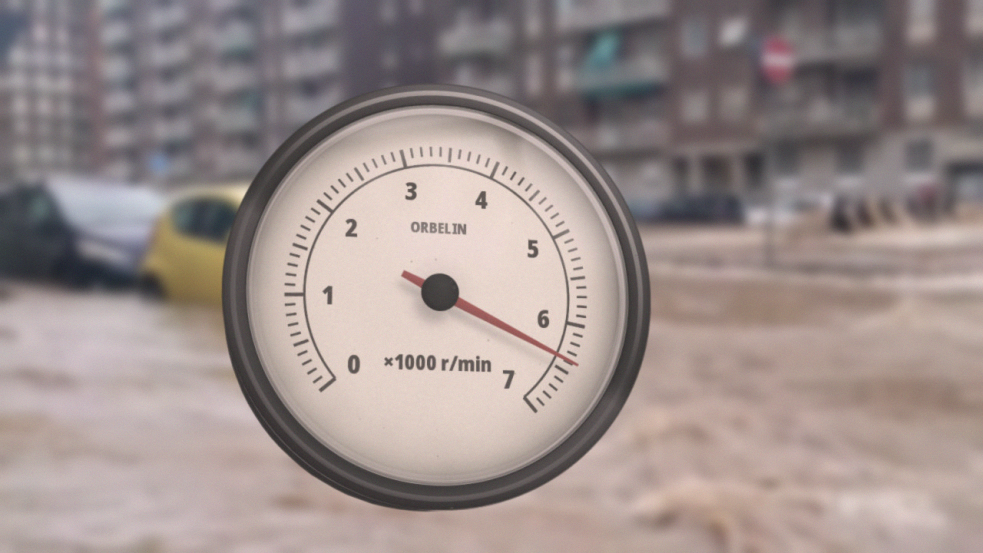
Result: 6400 rpm
